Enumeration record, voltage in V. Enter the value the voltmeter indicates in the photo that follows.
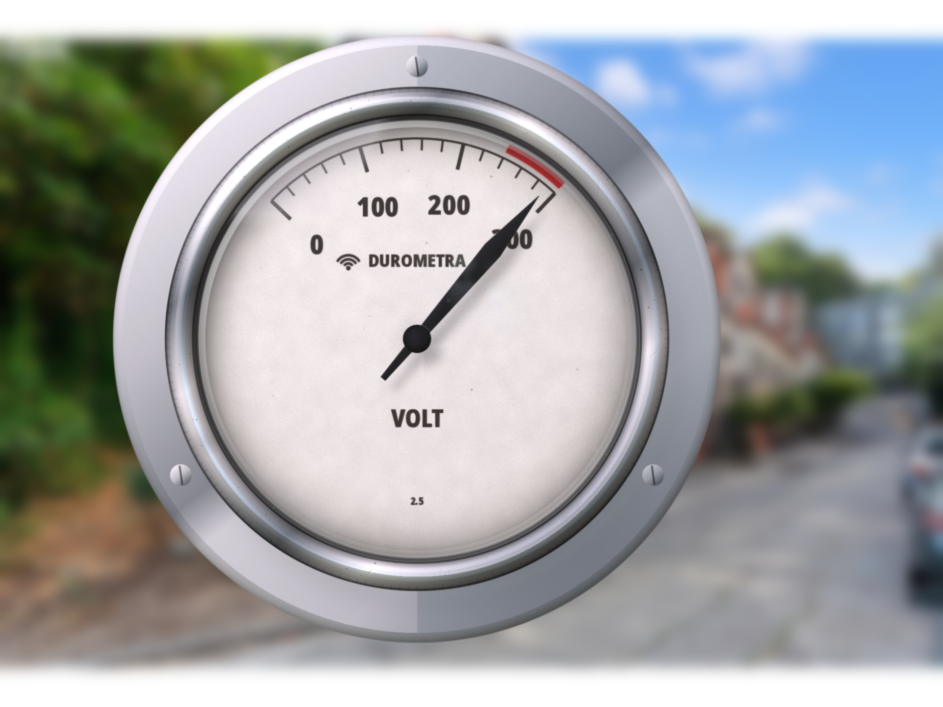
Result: 290 V
